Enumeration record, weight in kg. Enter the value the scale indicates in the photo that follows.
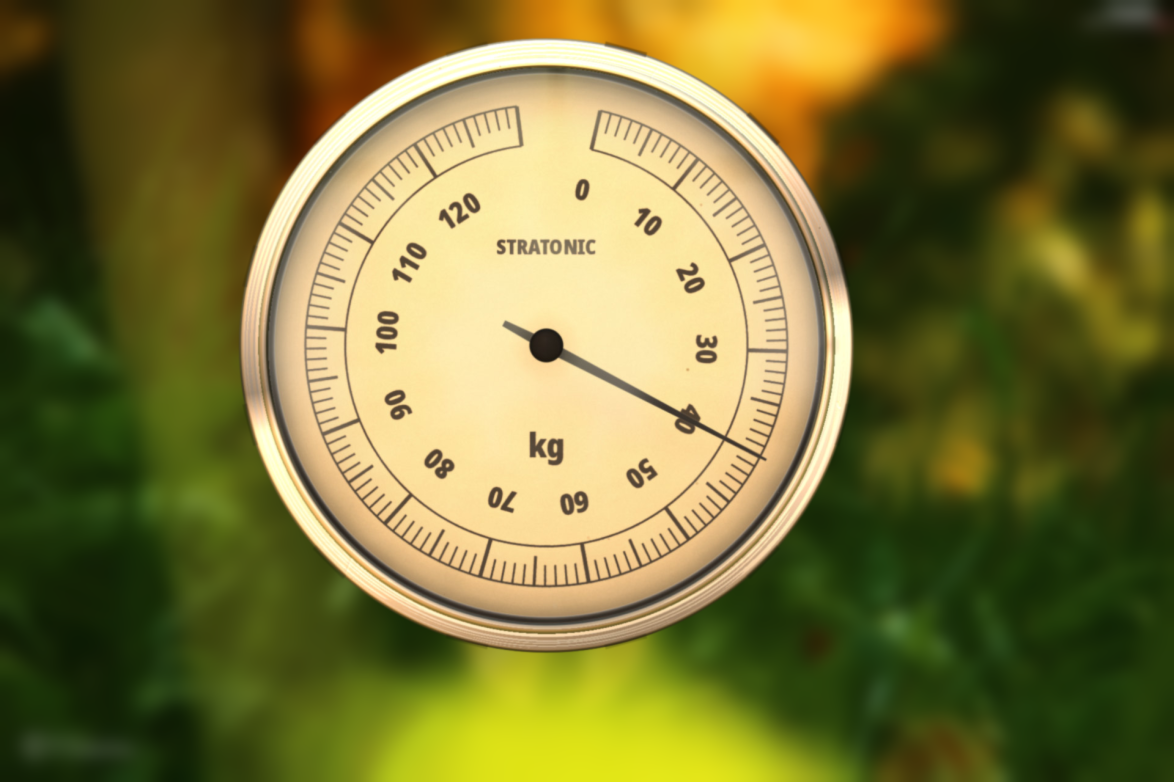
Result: 40 kg
